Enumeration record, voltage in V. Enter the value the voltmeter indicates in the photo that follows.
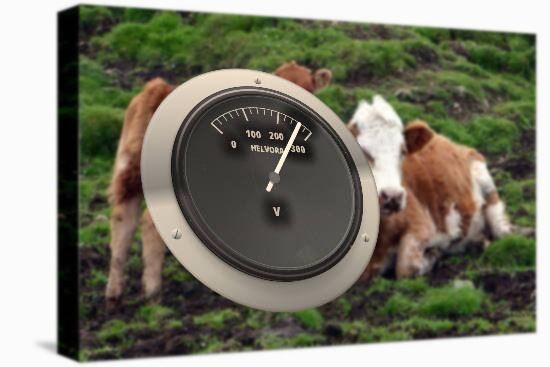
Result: 260 V
